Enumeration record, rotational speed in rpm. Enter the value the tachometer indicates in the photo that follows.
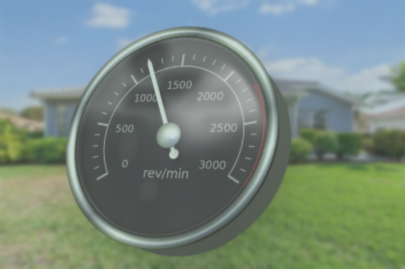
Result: 1200 rpm
